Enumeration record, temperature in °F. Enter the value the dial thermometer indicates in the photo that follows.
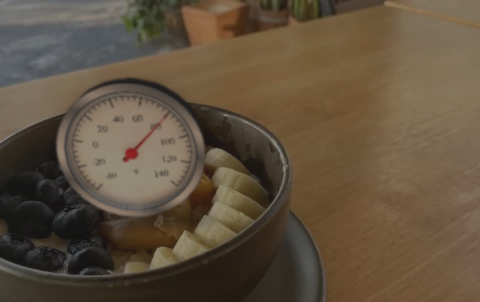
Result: 80 °F
